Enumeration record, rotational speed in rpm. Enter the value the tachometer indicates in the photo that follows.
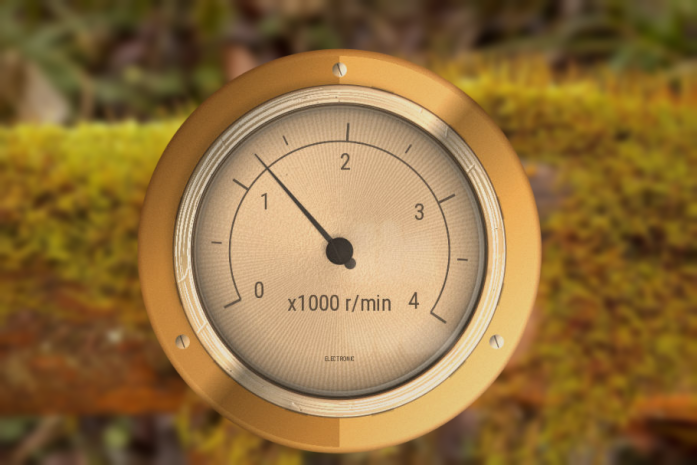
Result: 1250 rpm
